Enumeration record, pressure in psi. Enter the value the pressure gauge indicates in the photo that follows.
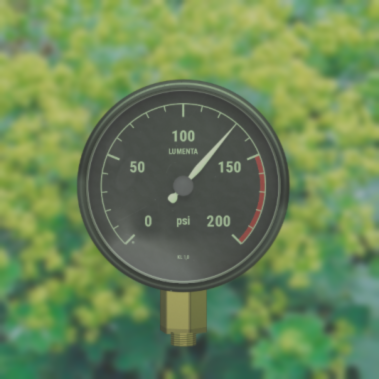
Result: 130 psi
